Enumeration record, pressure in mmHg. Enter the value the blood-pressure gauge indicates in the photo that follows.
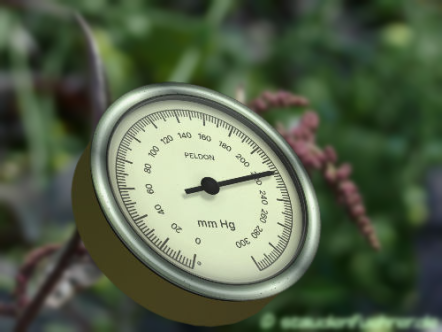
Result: 220 mmHg
